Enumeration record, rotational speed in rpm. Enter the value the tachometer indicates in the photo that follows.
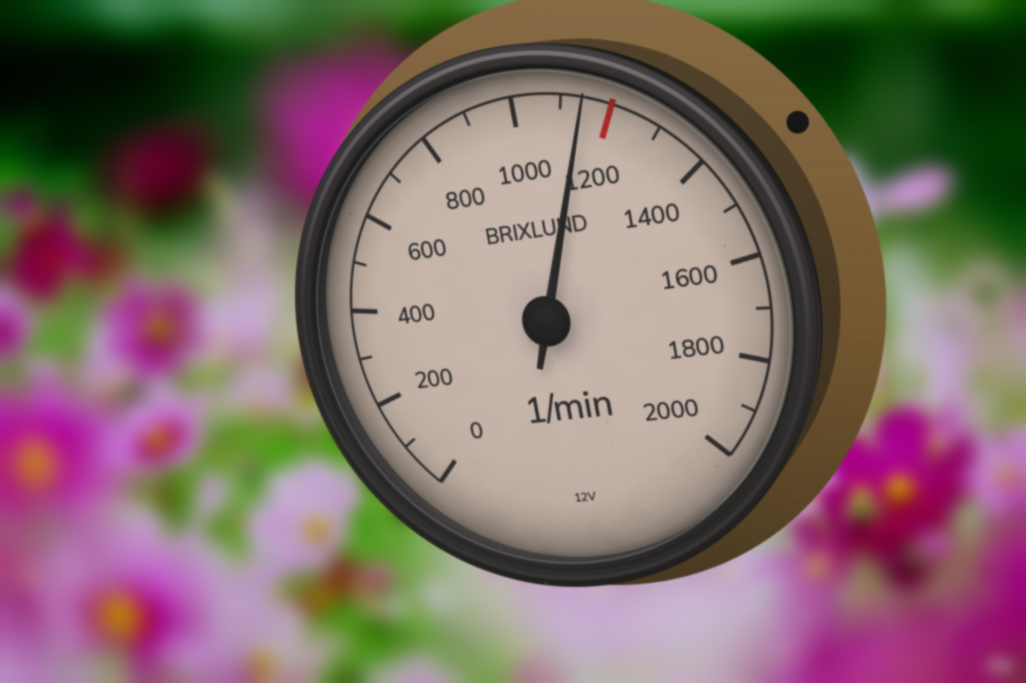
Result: 1150 rpm
